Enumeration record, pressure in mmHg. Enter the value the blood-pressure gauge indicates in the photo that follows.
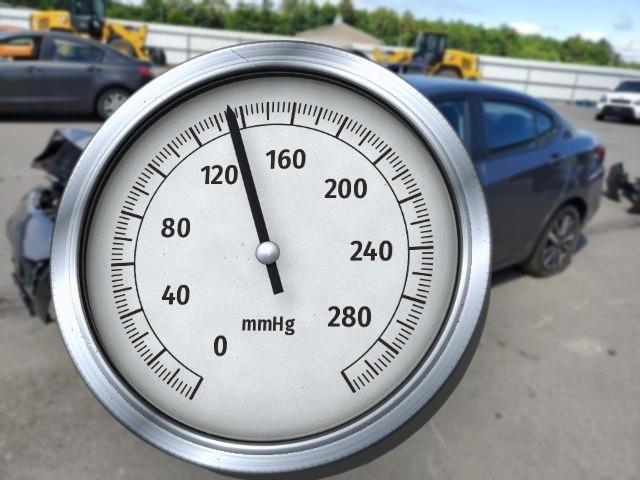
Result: 136 mmHg
